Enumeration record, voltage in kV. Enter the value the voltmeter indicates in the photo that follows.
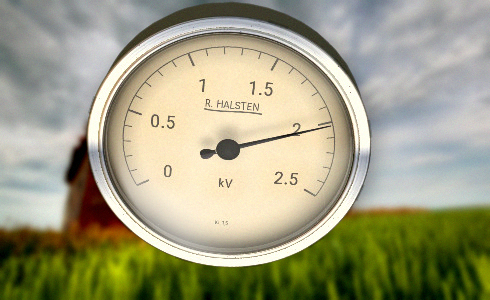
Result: 2 kV
